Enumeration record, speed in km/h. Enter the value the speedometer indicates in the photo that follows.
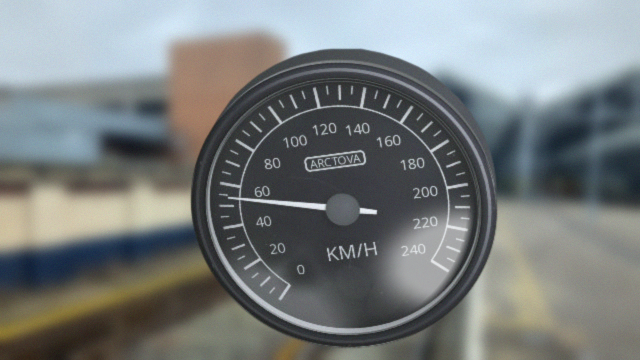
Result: 55 km/h
